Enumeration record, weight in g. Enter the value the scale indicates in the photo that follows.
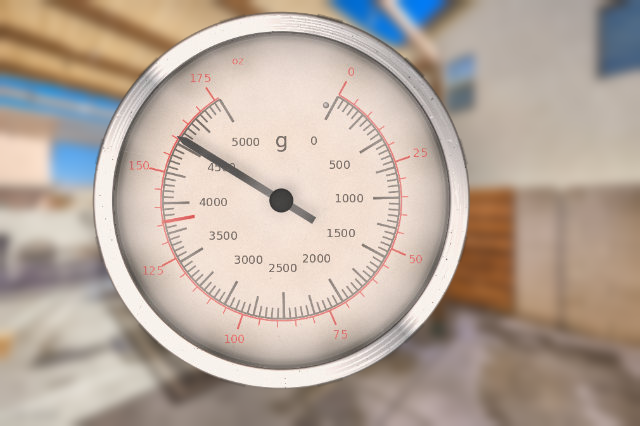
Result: 4550 g
